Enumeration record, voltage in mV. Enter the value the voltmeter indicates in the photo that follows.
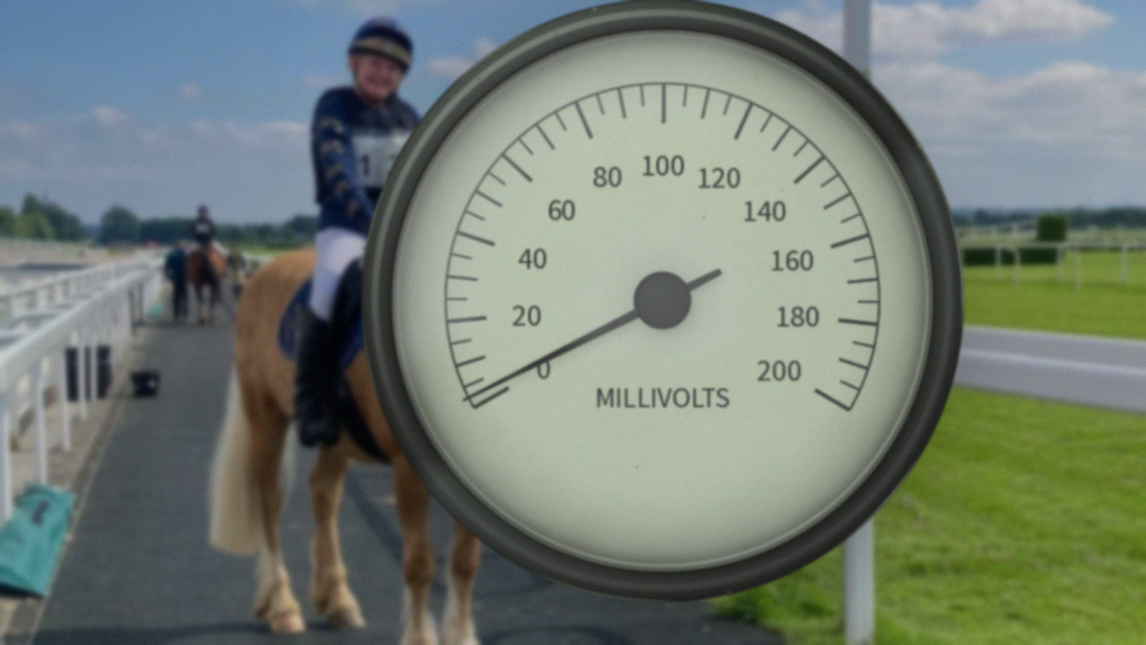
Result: 2.5 mV
